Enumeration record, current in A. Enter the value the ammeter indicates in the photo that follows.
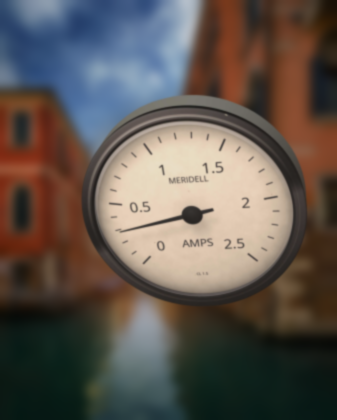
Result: 0.3 A
